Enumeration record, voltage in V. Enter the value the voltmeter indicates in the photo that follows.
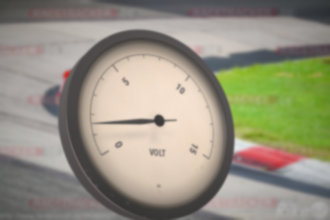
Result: 1.5 V
